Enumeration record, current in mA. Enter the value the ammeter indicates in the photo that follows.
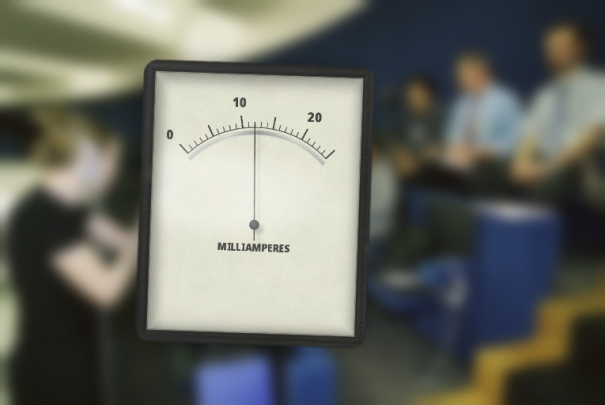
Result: 12 mA
